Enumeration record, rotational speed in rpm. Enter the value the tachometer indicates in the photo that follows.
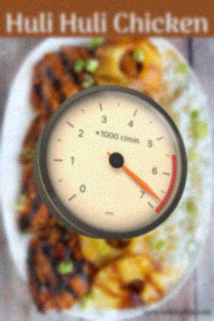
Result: 6750 rpm
